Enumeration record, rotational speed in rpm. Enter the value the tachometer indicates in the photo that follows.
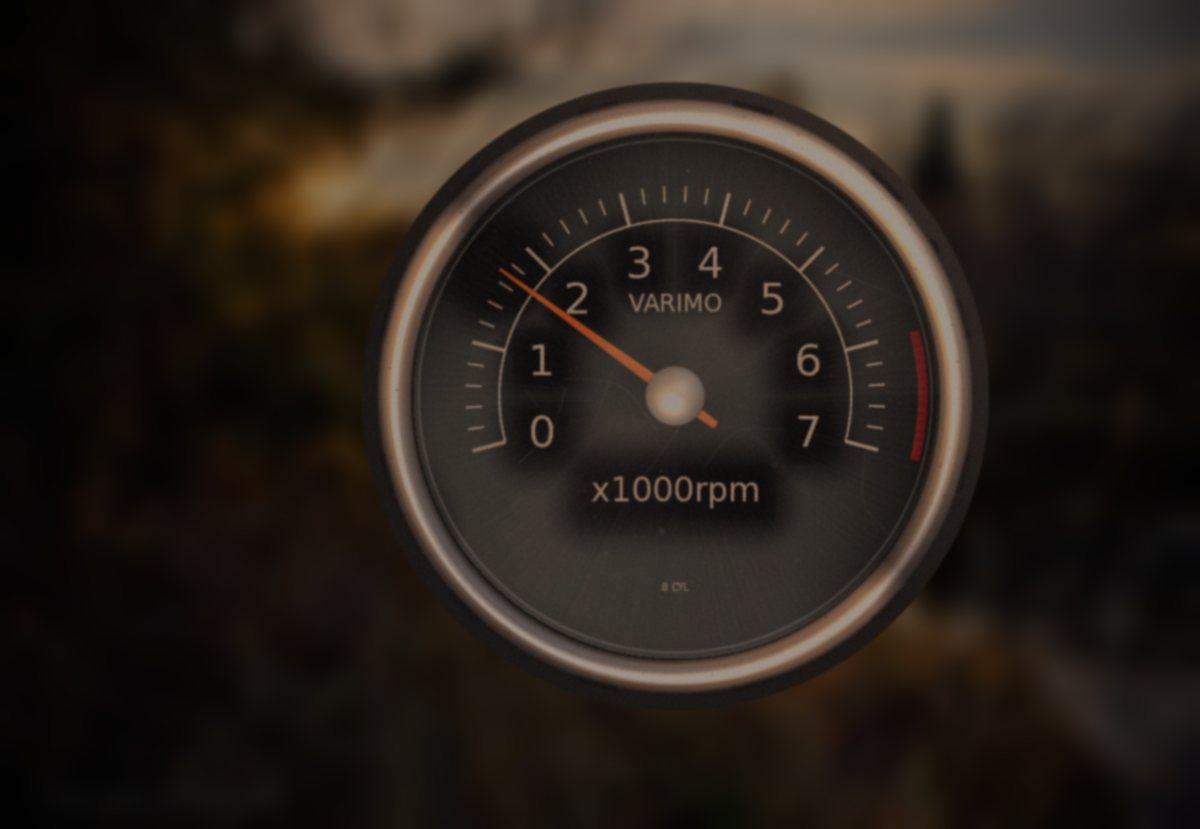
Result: 1700 rpm
